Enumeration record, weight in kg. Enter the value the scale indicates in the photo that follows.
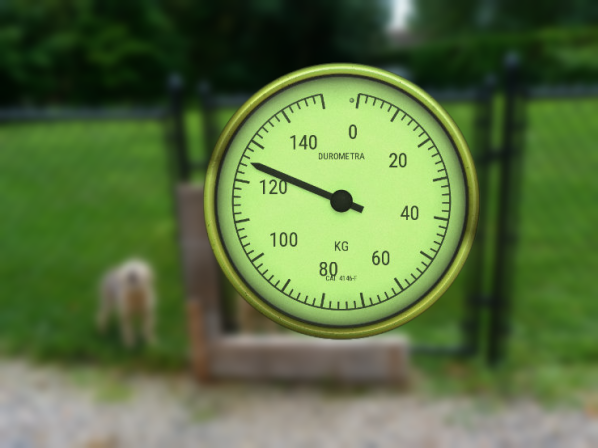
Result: 125 kg
